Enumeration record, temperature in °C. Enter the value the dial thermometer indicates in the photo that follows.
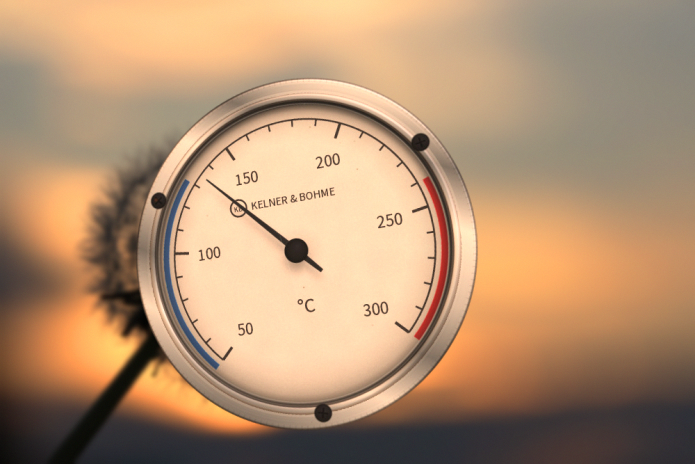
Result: 135 °C
